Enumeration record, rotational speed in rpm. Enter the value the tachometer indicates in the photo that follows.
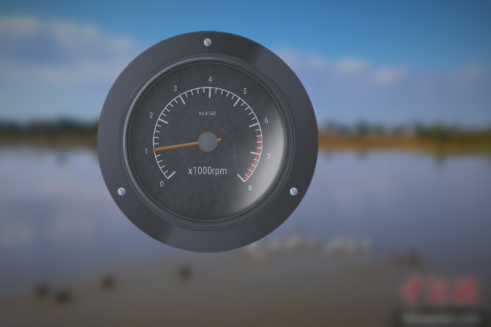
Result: 1000 rpm
